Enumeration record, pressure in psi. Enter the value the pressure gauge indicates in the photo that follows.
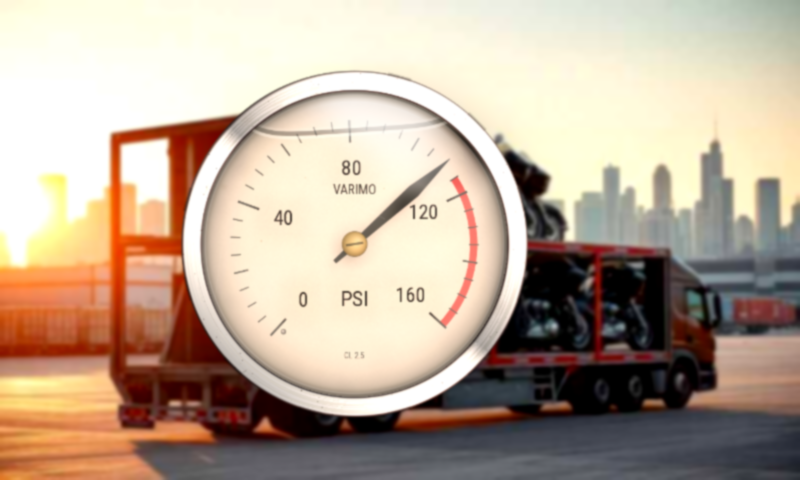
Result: 110 psi
